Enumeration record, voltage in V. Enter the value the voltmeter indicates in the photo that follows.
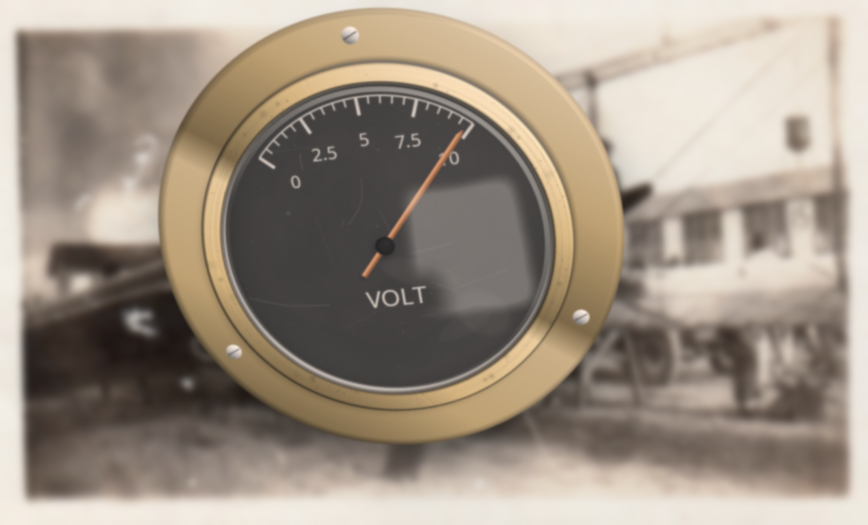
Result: 9.75 V
